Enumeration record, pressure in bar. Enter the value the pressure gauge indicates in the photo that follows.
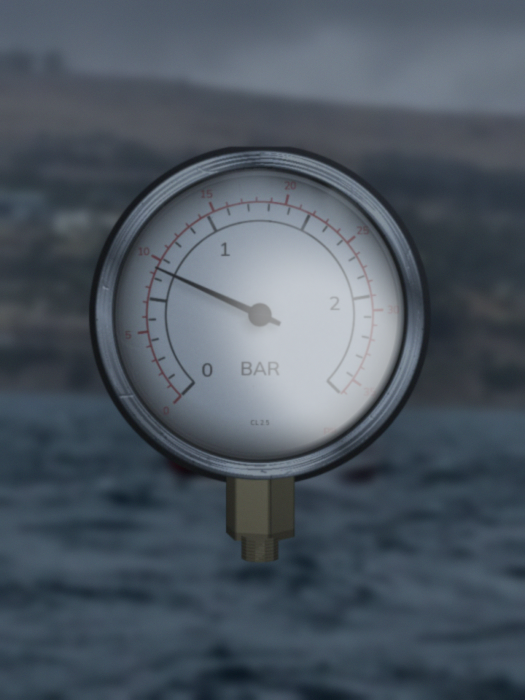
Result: 0.65 bar
